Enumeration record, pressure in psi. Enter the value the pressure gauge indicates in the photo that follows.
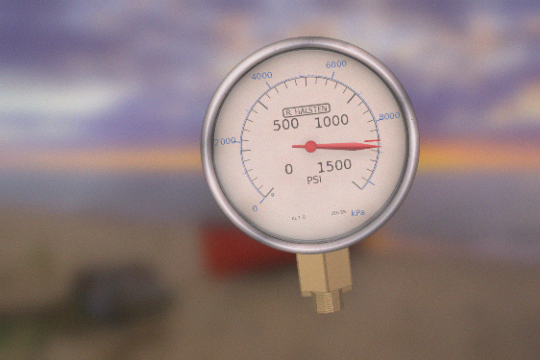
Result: 1275 psi
